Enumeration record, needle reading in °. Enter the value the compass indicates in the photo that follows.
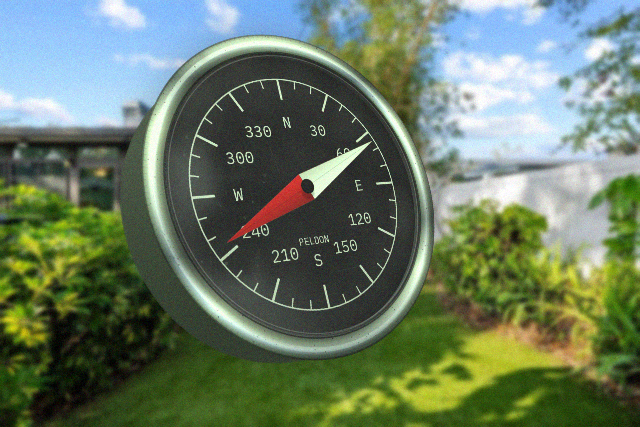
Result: 245 °
